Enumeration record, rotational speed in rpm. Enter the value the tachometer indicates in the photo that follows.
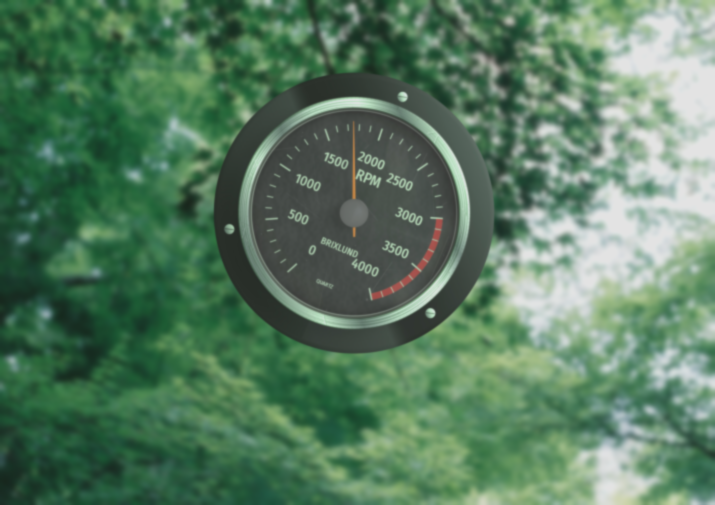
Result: 1750 rpm
